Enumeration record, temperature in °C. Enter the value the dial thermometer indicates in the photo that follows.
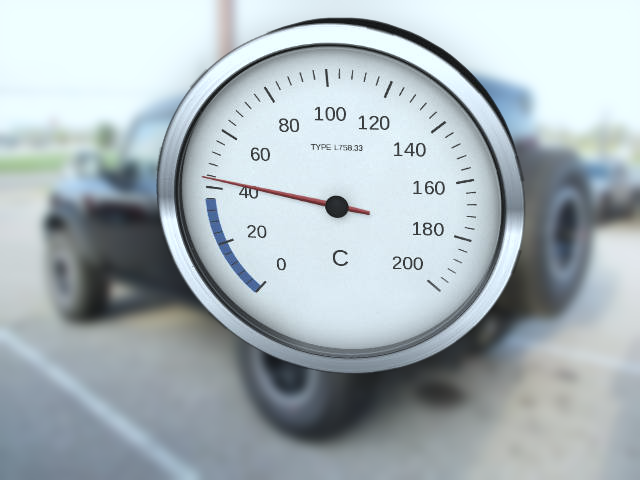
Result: 44 °C
